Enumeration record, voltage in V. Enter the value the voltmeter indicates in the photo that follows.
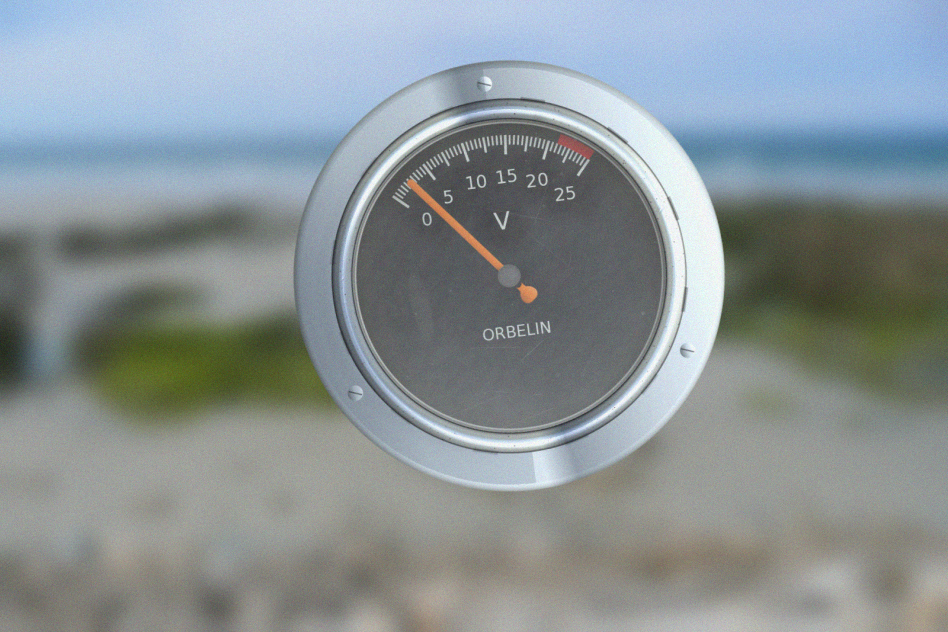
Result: 2.5 V
